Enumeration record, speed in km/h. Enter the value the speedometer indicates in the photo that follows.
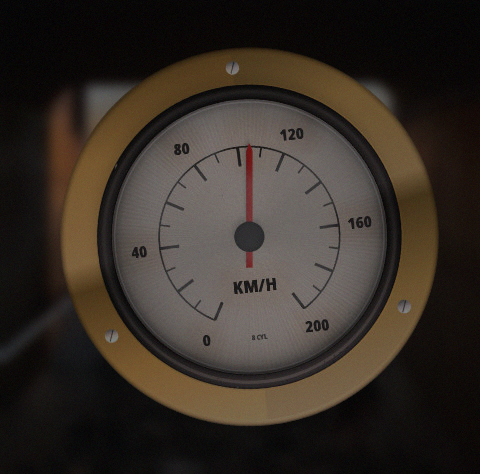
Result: 105 km/h
